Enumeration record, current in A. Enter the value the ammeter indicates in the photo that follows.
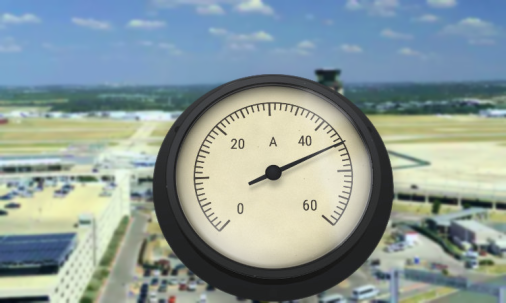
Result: 45 A
